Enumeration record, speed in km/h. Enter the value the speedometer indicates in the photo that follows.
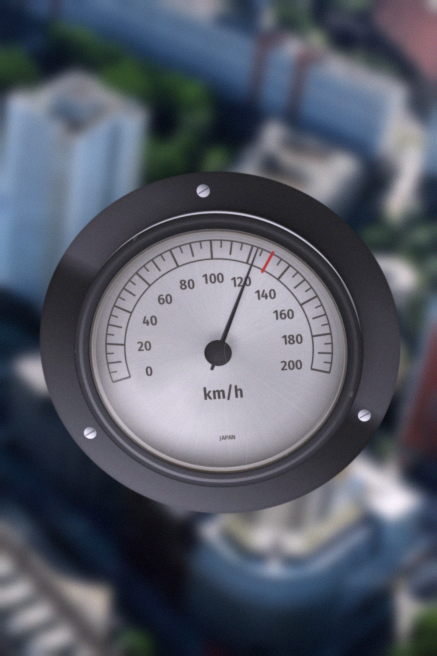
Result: 122.5 km/h
